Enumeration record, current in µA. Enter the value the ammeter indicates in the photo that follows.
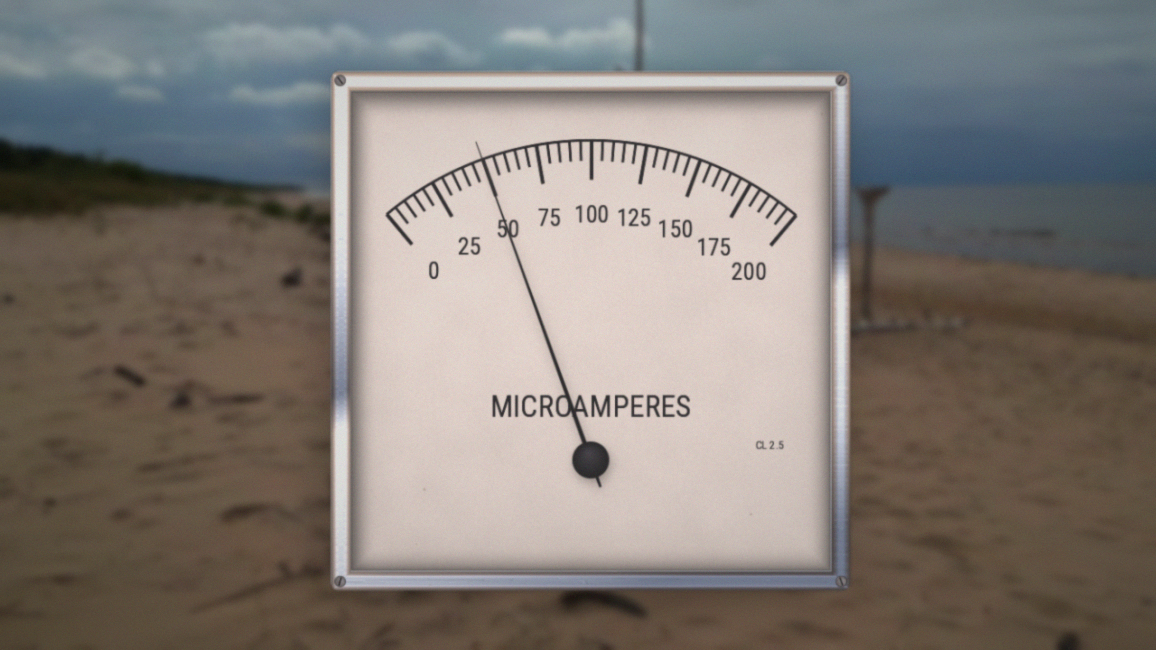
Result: 50 µA
